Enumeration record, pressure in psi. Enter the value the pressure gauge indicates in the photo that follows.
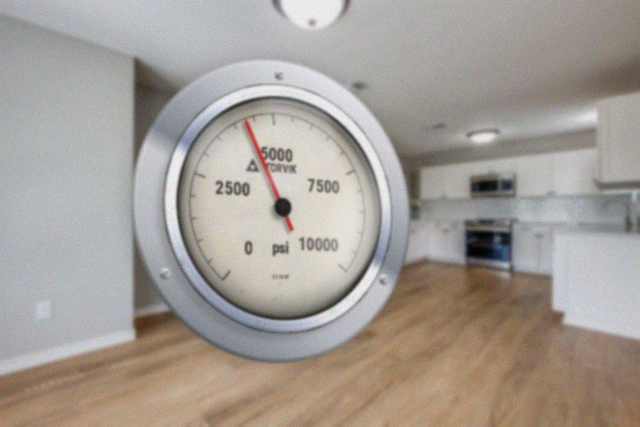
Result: 4250 psi
